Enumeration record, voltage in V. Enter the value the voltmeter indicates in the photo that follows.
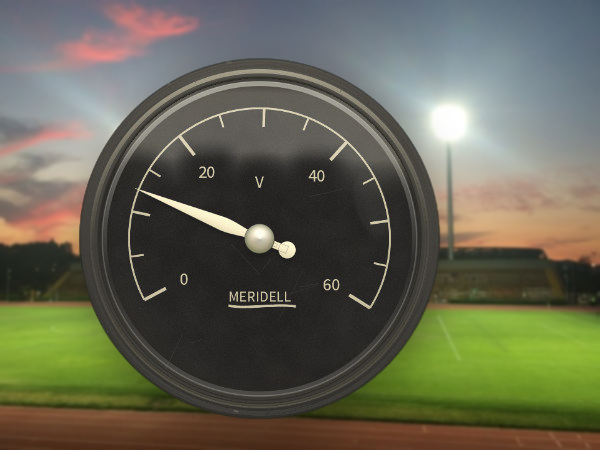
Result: 12.5 V
